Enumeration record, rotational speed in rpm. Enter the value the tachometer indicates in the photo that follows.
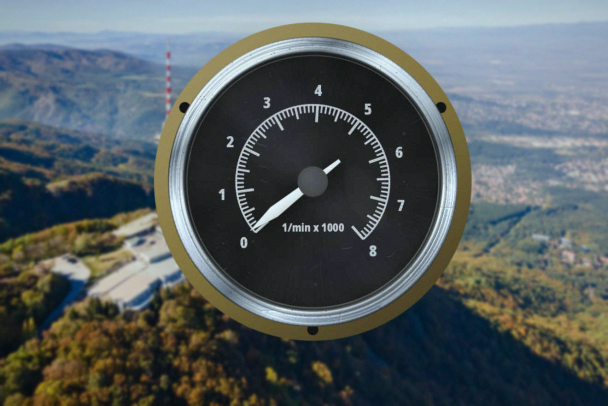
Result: 100 rpm
